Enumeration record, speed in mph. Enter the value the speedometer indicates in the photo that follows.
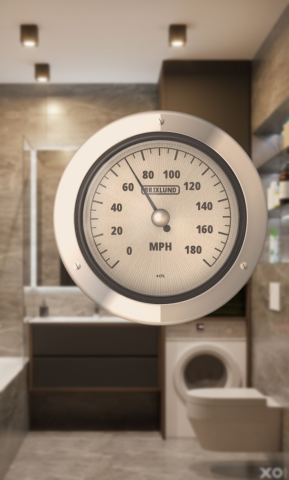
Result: 70 mph
